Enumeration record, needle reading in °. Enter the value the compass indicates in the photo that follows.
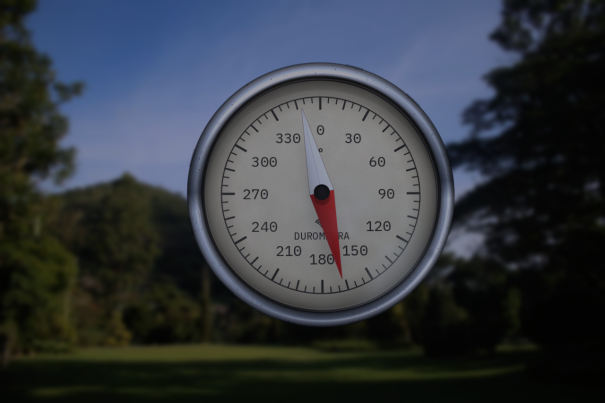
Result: 167.5 °
